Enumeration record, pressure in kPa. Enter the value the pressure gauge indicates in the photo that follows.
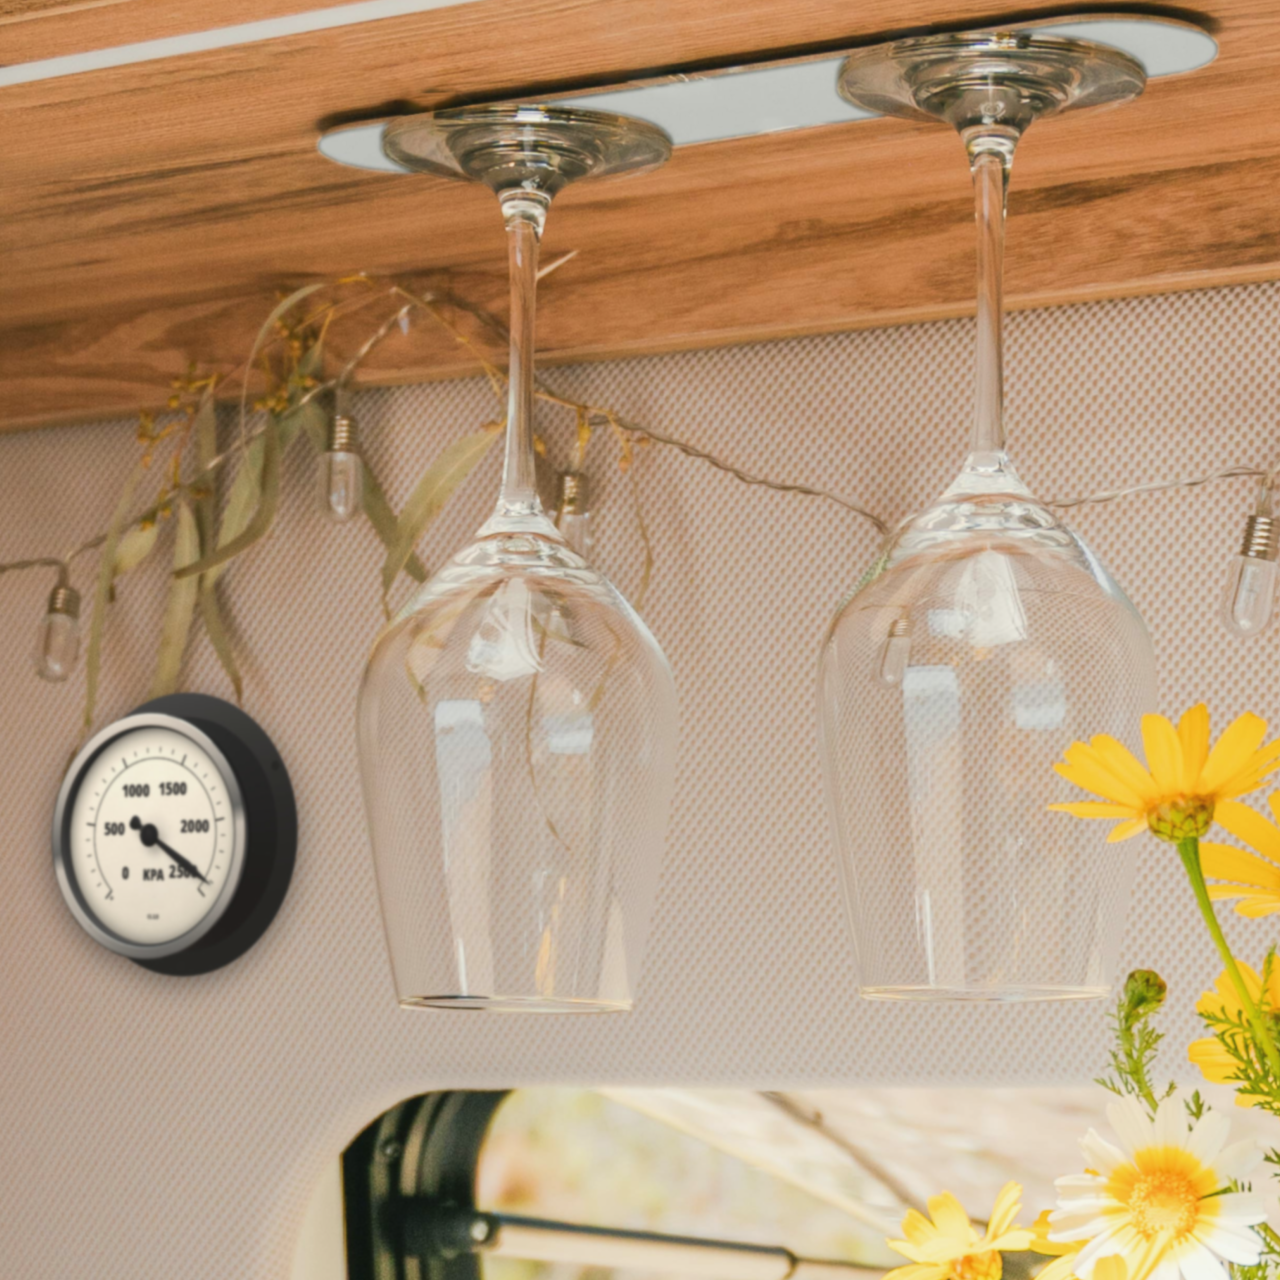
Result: 2400 kPa
